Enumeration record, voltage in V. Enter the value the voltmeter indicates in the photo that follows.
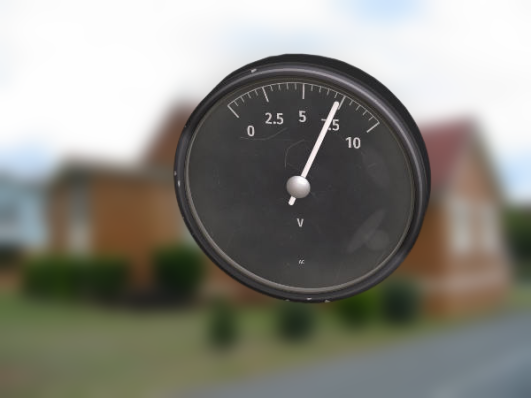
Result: 7.25 V
